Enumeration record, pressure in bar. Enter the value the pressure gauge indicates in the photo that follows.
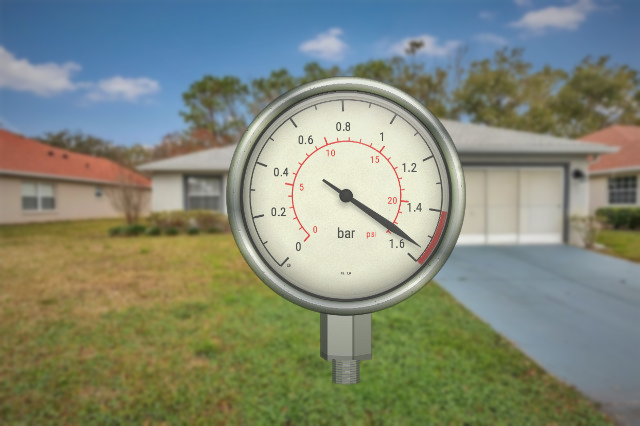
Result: 1.55 bar
